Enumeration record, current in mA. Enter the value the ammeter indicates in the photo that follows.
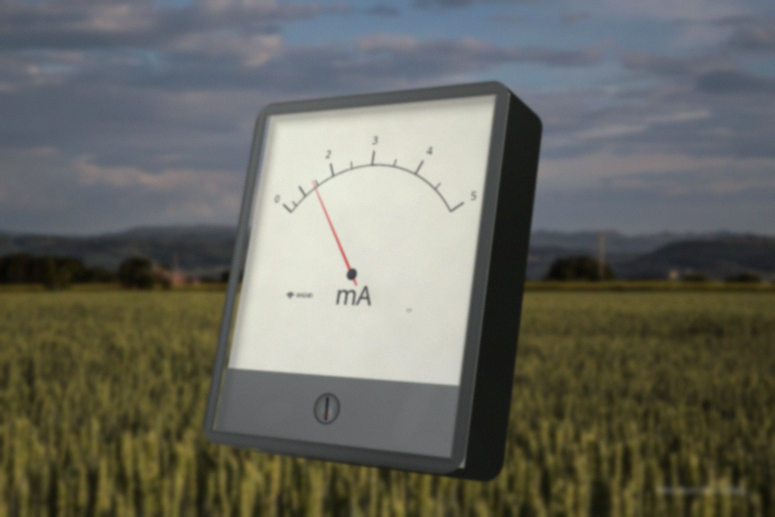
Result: 1.5 mA
